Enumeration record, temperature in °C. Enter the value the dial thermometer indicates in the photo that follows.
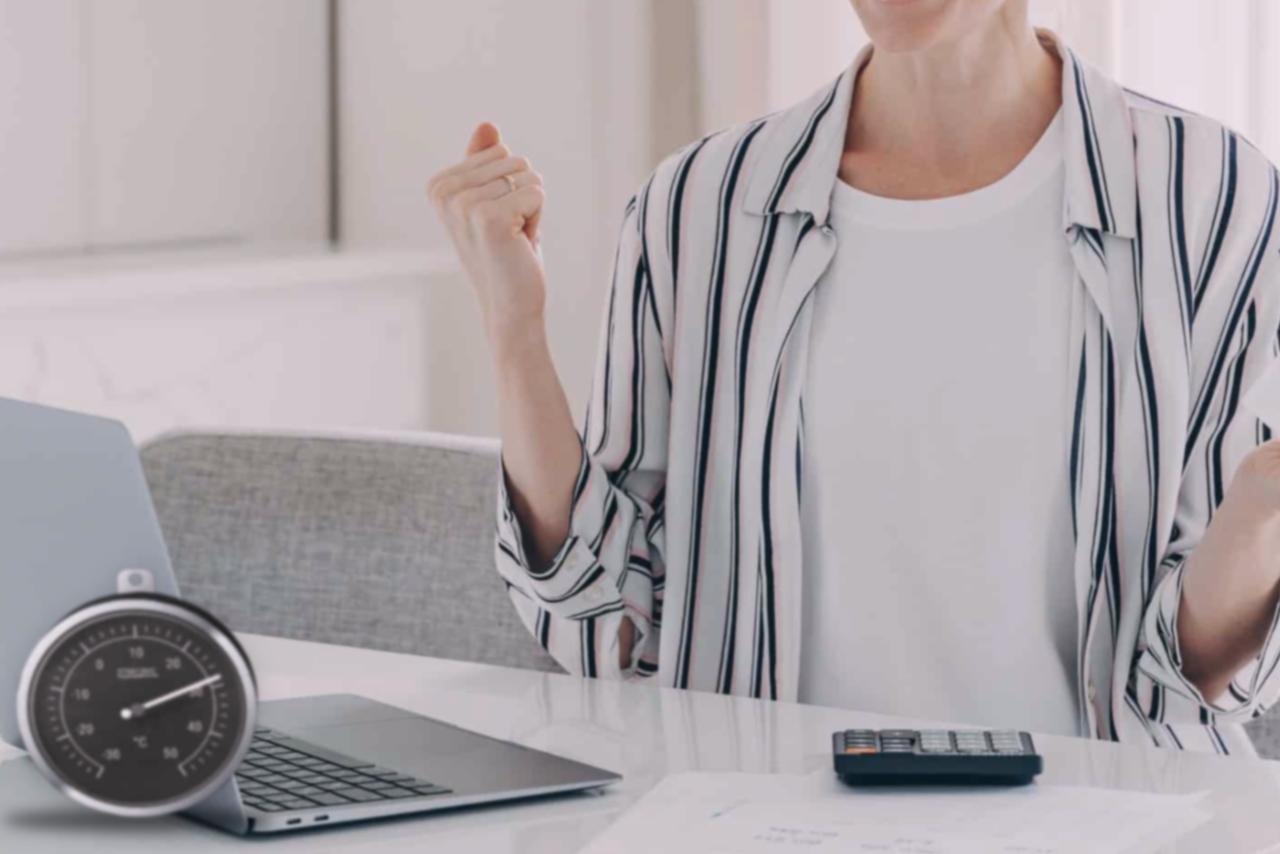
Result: 28 °C
